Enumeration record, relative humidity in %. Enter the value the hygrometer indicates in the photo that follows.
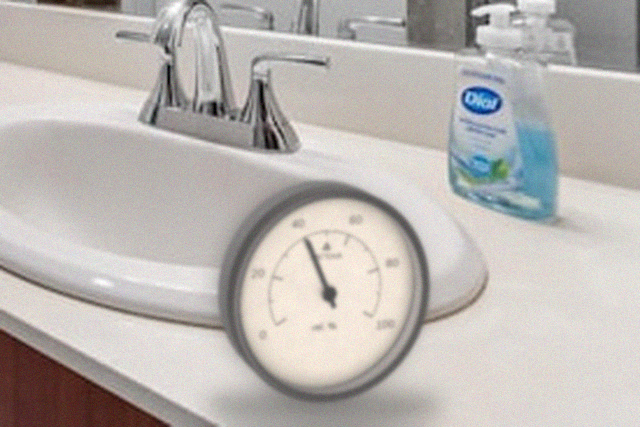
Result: 40 %
